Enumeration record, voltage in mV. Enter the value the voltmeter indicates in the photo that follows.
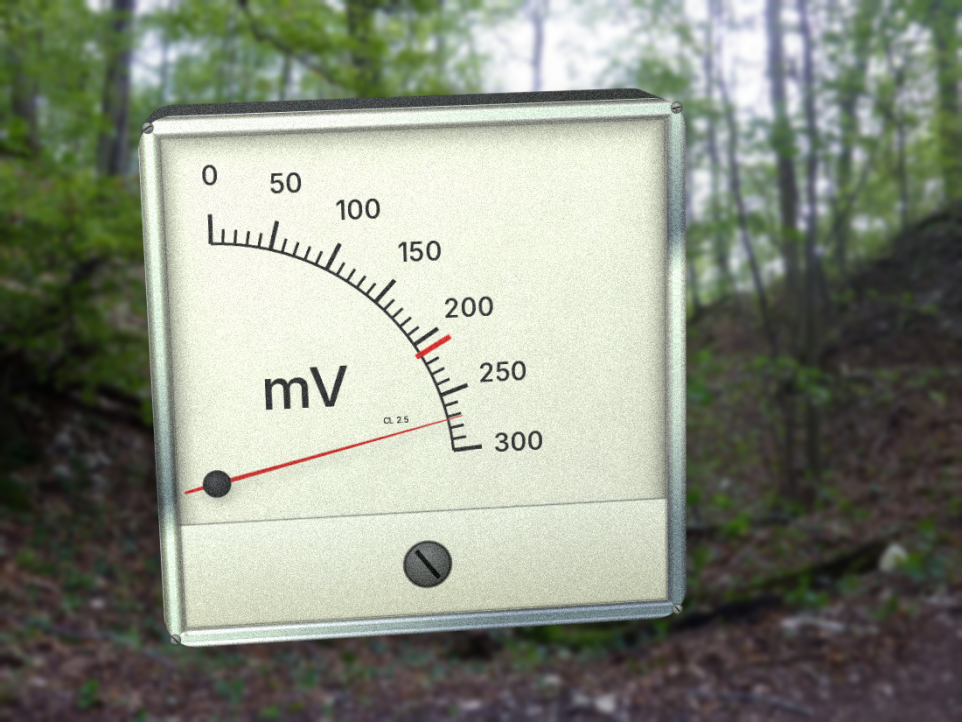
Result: 270 mV
